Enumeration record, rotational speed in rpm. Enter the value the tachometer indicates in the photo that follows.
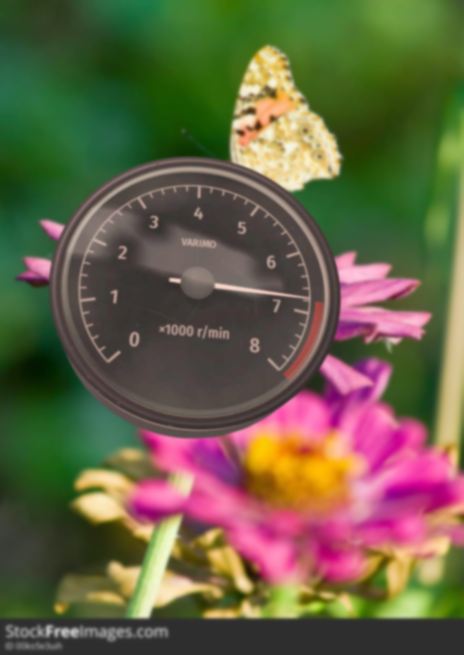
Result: 6800 rpm
